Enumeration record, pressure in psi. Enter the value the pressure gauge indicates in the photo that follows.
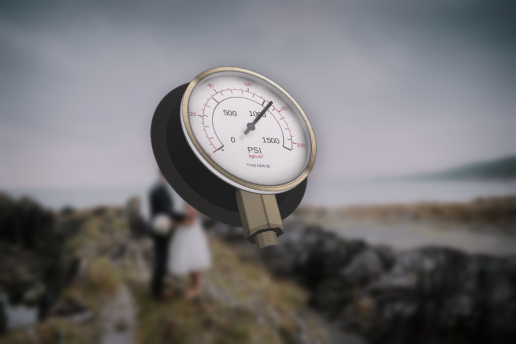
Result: 1050 psi
